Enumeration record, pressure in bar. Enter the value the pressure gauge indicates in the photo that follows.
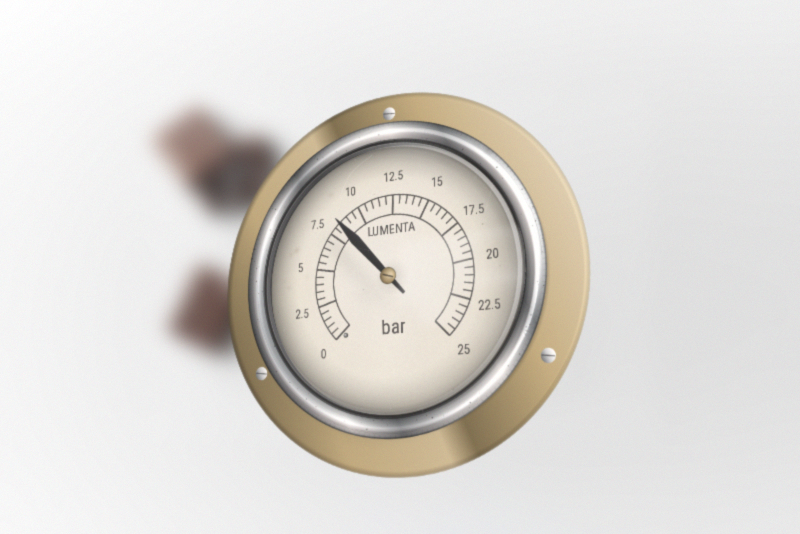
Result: 8.5 bar
